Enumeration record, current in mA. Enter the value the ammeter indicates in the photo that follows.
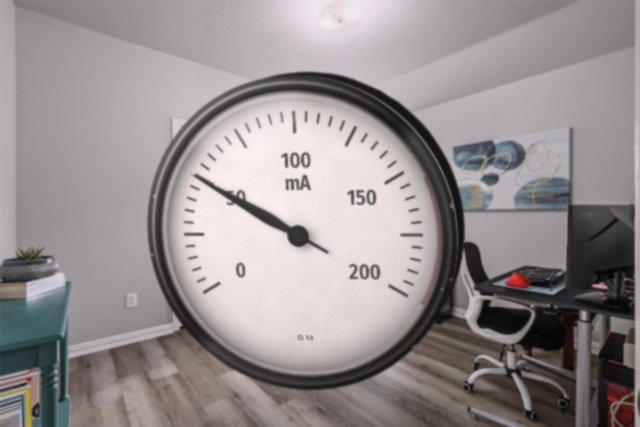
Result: 50 mA
